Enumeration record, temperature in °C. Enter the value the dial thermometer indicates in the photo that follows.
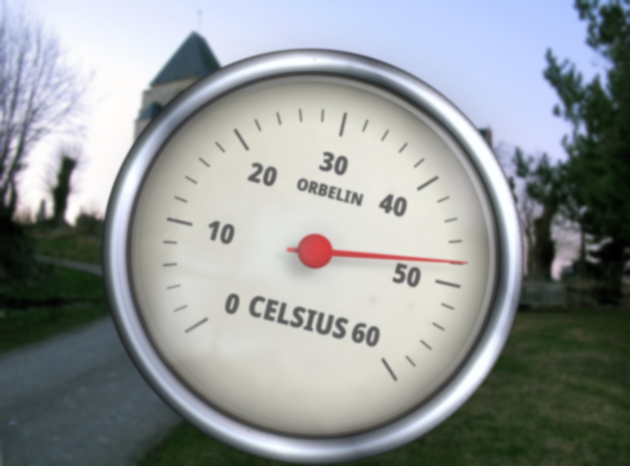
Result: 48 °C
